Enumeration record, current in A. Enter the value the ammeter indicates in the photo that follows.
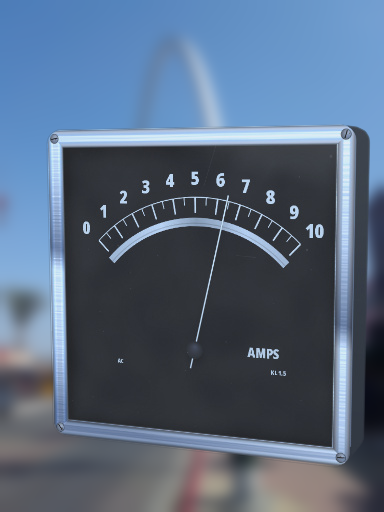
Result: 6.5 A
